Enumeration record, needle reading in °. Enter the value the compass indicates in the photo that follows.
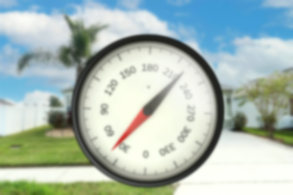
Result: 40 °
